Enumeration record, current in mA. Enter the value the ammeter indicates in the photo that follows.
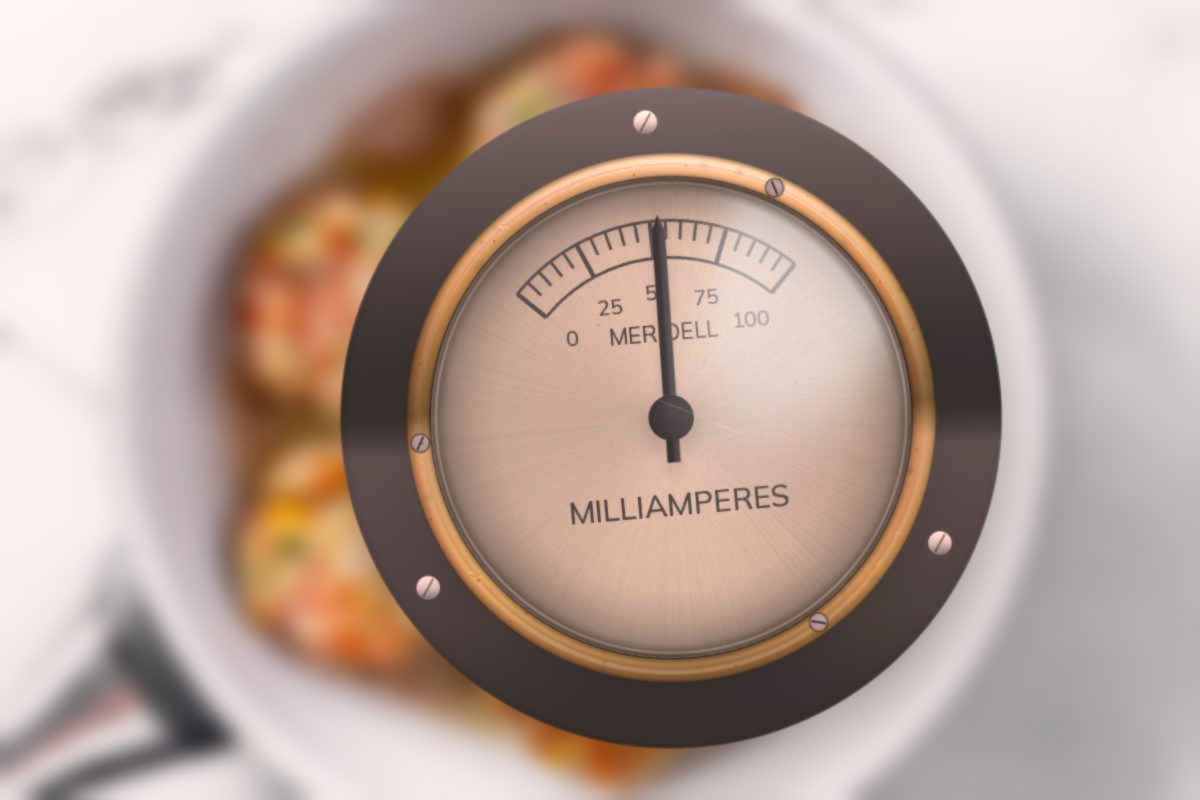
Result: 52.5 mA
